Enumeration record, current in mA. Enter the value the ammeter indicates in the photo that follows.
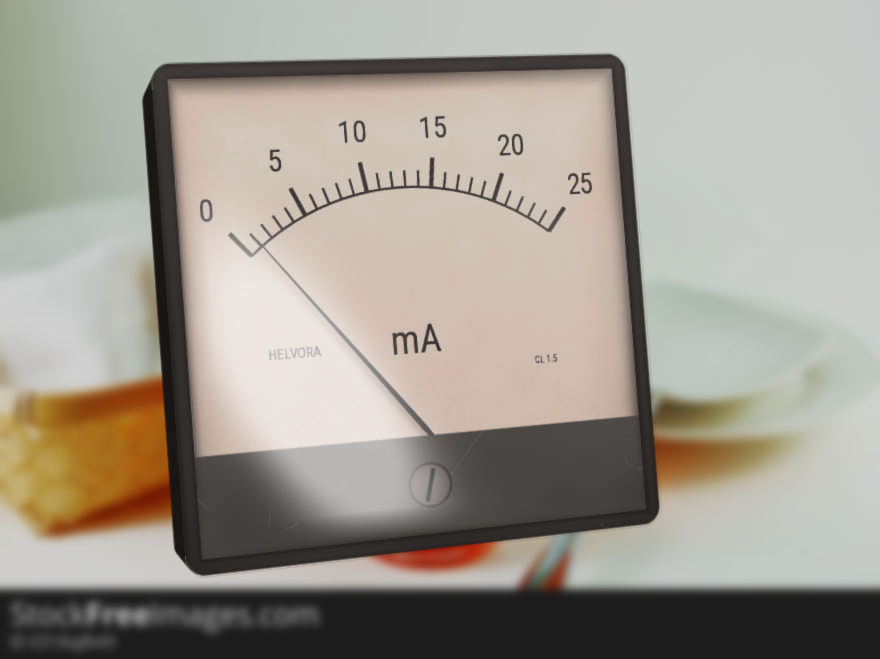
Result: 1 mA
